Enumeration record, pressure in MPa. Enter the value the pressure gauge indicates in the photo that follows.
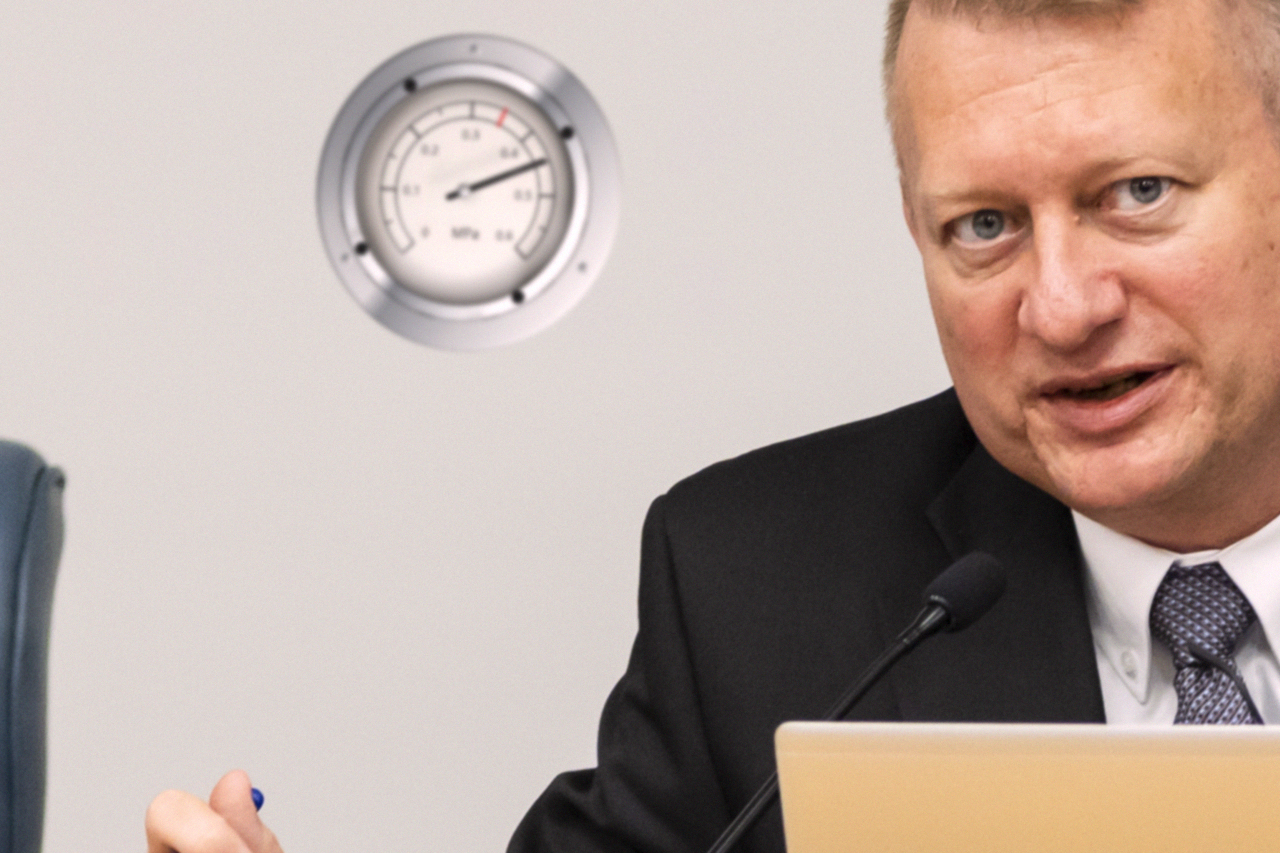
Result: 0.45 MPa
